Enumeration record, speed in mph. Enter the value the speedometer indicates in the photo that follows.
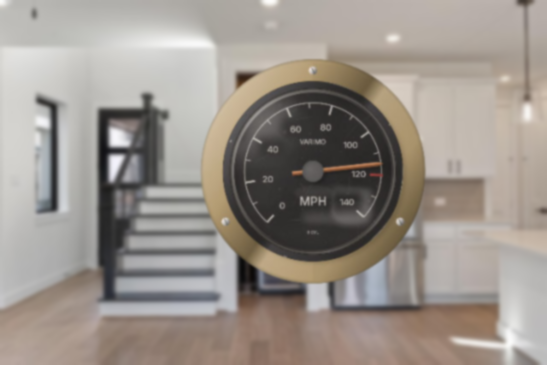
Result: 115 mph
